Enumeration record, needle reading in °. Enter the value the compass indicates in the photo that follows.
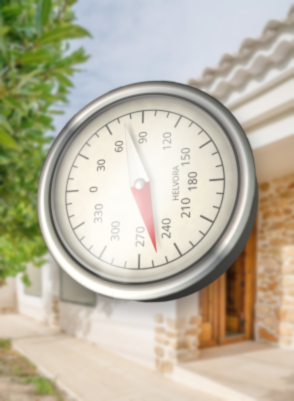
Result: 255 °
